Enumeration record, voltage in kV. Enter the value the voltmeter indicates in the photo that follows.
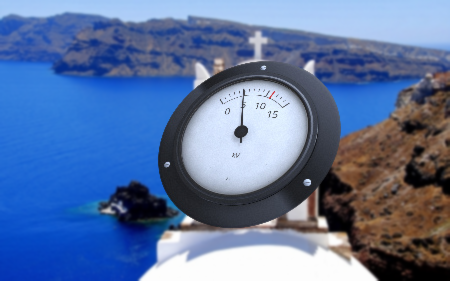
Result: 5 kV
